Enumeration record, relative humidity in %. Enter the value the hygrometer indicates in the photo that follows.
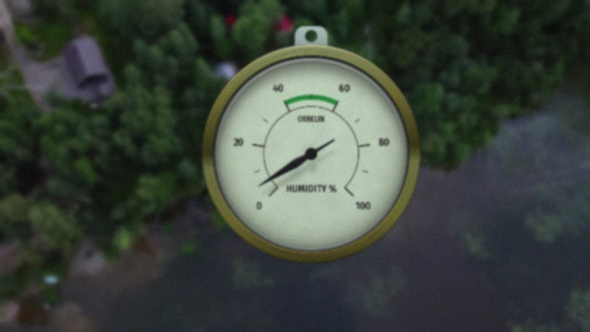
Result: 5 %
